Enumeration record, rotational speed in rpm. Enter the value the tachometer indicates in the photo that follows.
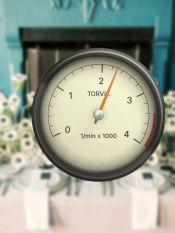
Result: 2300 rpm
